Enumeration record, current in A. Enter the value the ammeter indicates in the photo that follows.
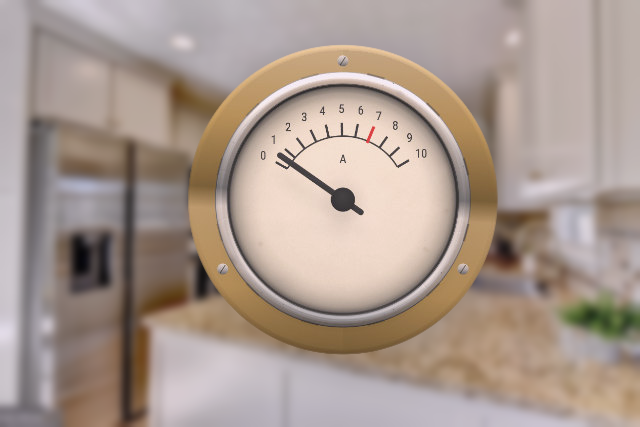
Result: 0.5 A
